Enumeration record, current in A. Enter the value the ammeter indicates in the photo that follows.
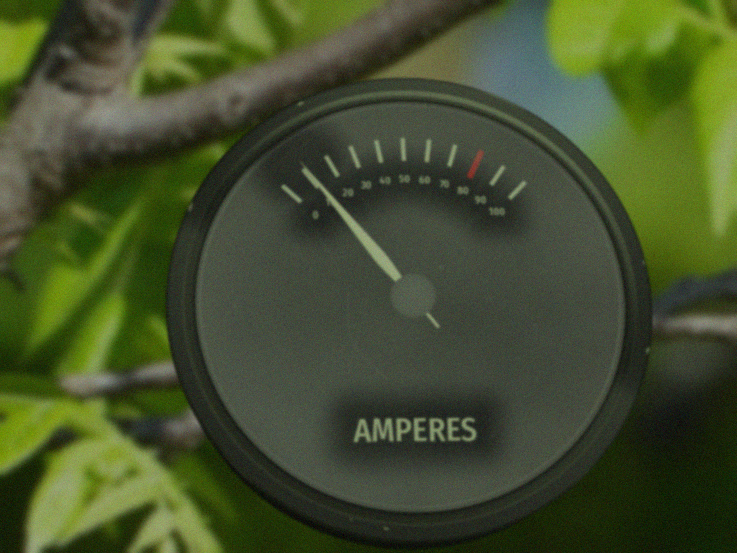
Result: 10 A
